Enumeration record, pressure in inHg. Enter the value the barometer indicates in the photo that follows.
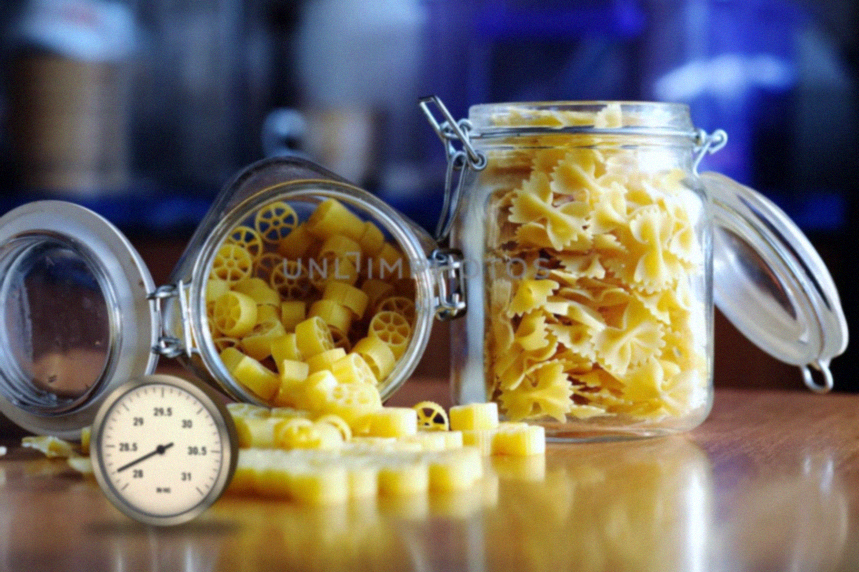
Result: 28.2 inHg
